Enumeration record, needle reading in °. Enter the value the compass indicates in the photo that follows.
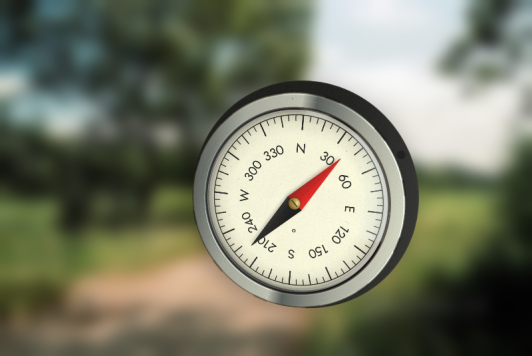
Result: 40 °
